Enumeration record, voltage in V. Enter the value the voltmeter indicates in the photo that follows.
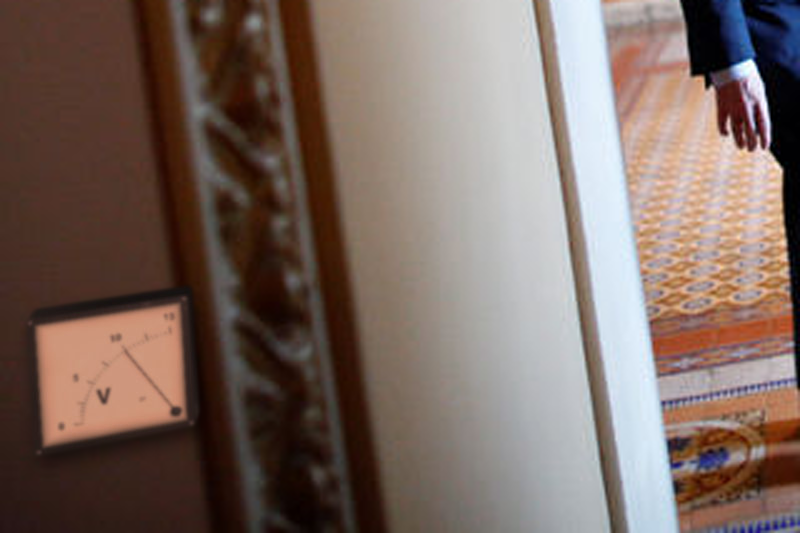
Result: 10 V
